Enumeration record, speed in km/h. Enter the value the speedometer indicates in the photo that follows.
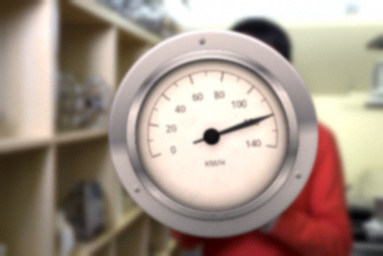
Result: 120 km/h
